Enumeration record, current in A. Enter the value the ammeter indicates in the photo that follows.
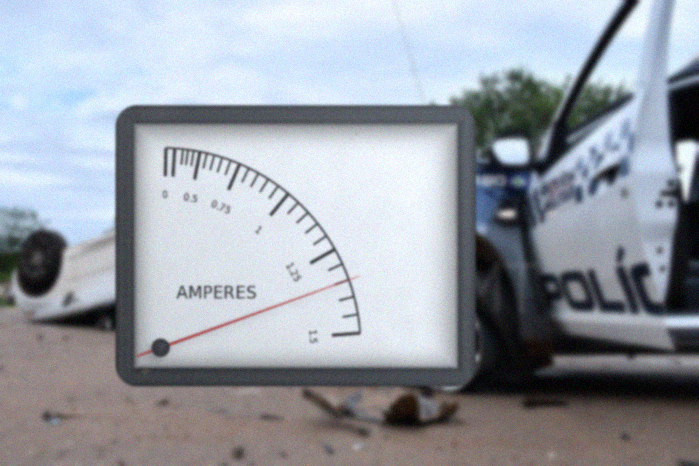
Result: 1.35 A
